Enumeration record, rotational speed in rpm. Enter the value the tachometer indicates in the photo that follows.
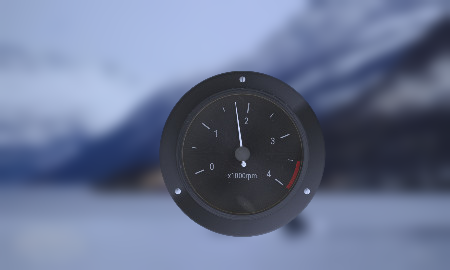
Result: 1750 rpm
